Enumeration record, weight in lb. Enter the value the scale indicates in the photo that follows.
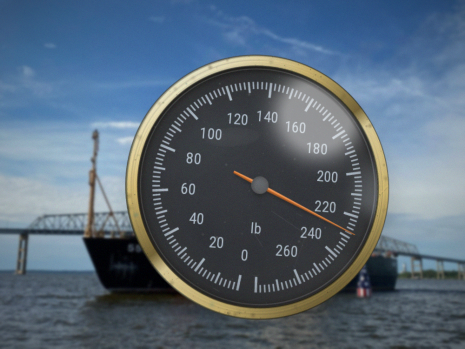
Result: 228 lb
